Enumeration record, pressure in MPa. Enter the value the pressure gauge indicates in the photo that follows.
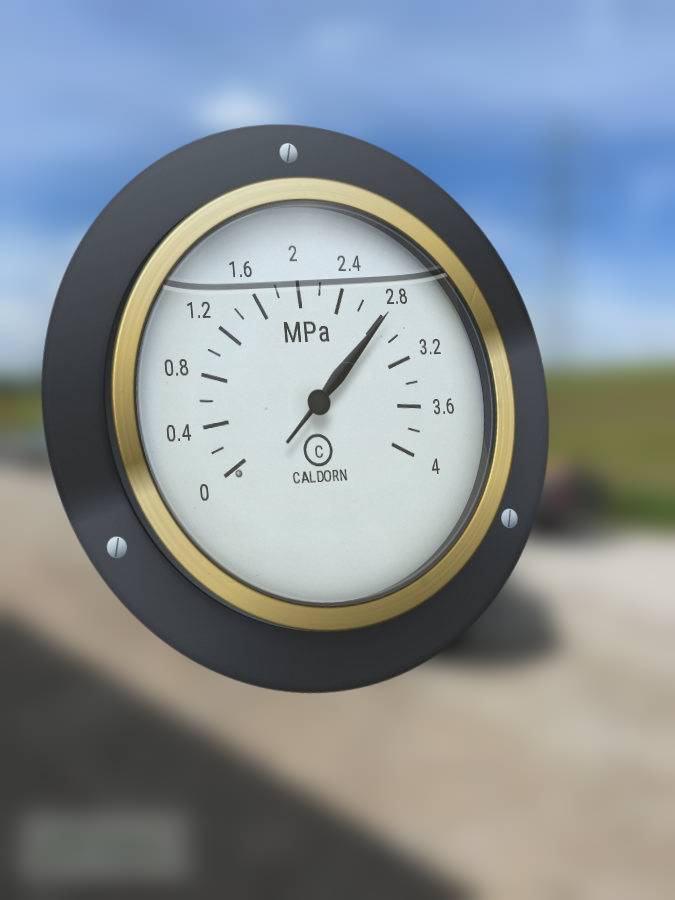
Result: 2.8 MPa
